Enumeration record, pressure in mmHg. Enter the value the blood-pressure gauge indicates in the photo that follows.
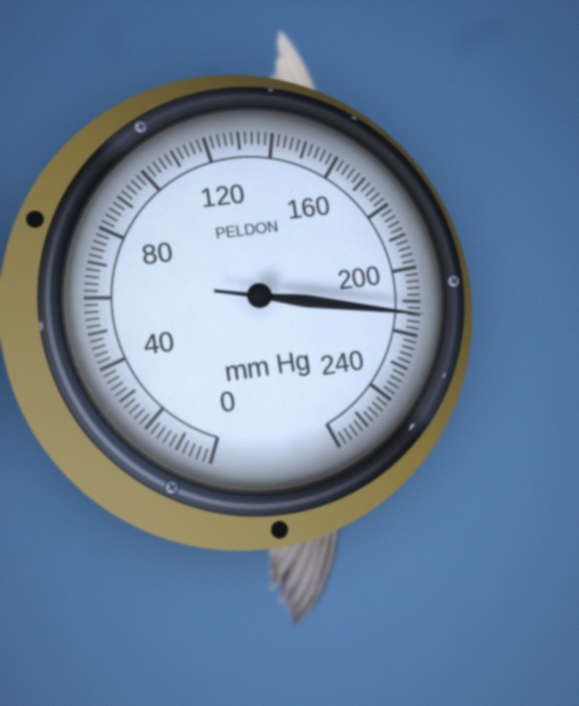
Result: 214 mmHg
